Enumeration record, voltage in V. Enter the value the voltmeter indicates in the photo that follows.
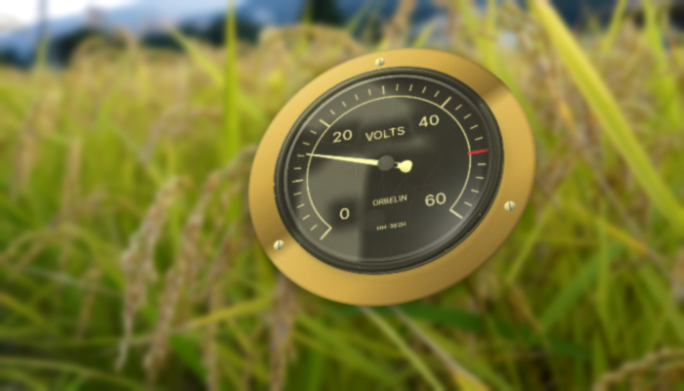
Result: 14 V
